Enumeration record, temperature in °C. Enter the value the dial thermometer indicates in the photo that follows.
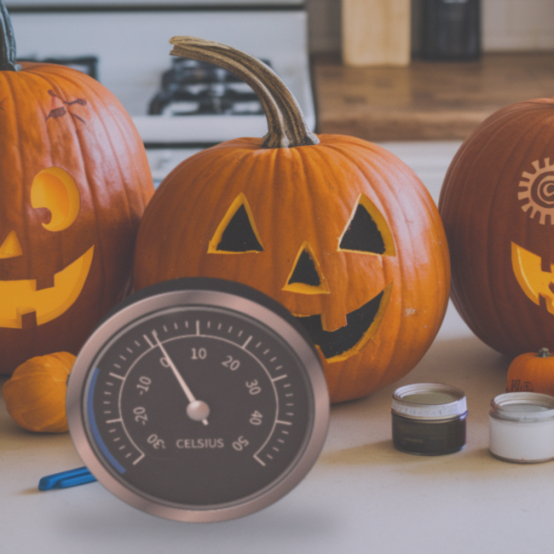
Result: 2 °C
